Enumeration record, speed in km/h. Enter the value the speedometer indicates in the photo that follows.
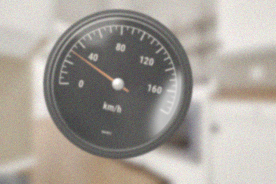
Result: 30 km/h
